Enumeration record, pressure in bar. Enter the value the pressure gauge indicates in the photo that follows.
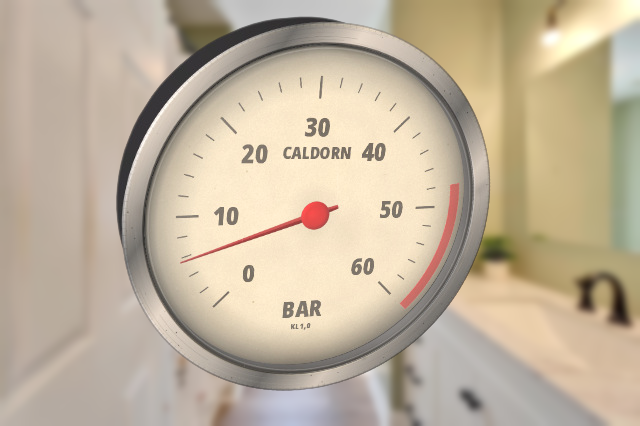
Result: 6 bar
